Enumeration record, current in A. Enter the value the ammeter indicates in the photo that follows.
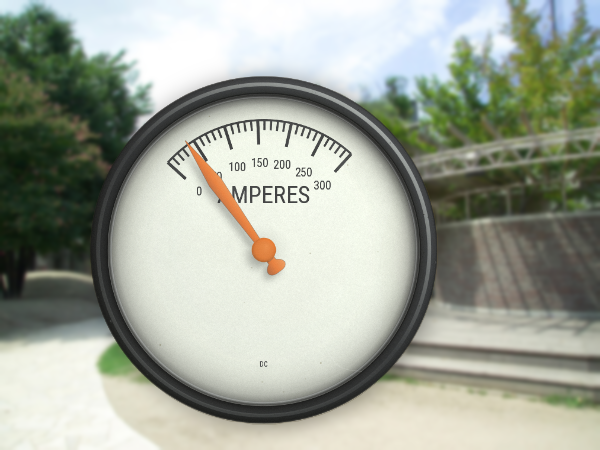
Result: 40 A
